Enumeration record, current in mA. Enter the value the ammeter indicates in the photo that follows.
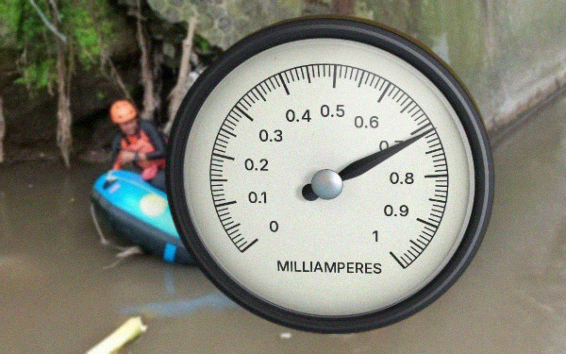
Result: 0.71 mA
